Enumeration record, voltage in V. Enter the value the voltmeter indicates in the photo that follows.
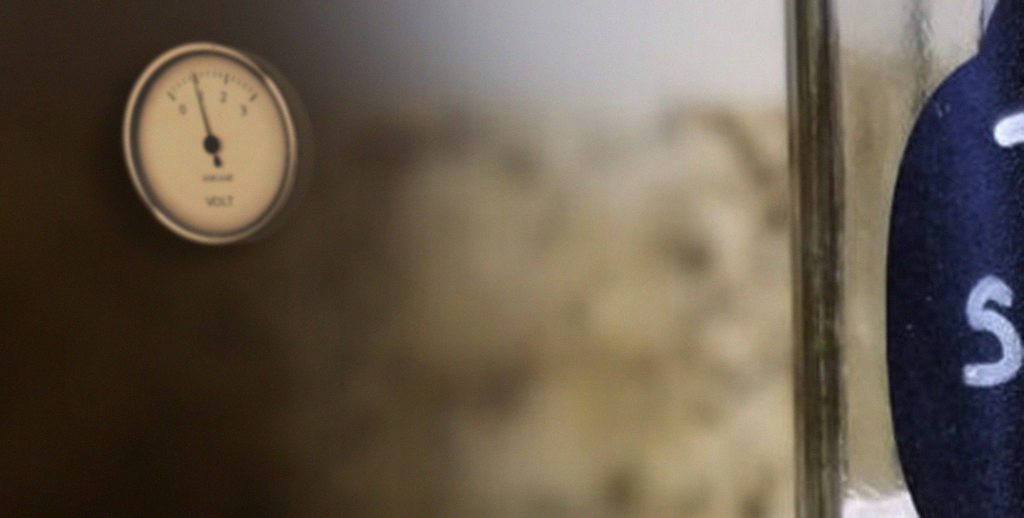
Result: 1 V
